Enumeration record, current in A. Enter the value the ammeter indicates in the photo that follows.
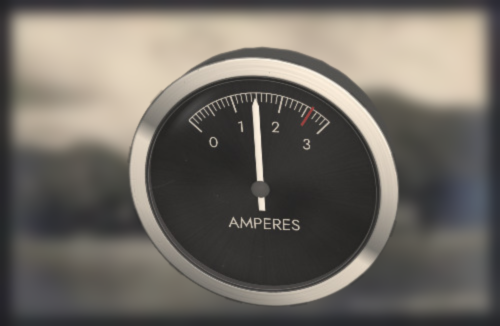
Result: 1.5 A
